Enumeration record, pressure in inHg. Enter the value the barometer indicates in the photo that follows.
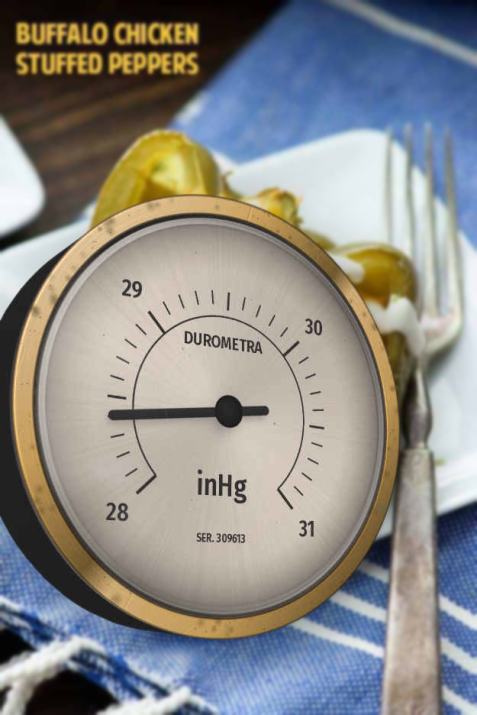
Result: 28.4 inHg
